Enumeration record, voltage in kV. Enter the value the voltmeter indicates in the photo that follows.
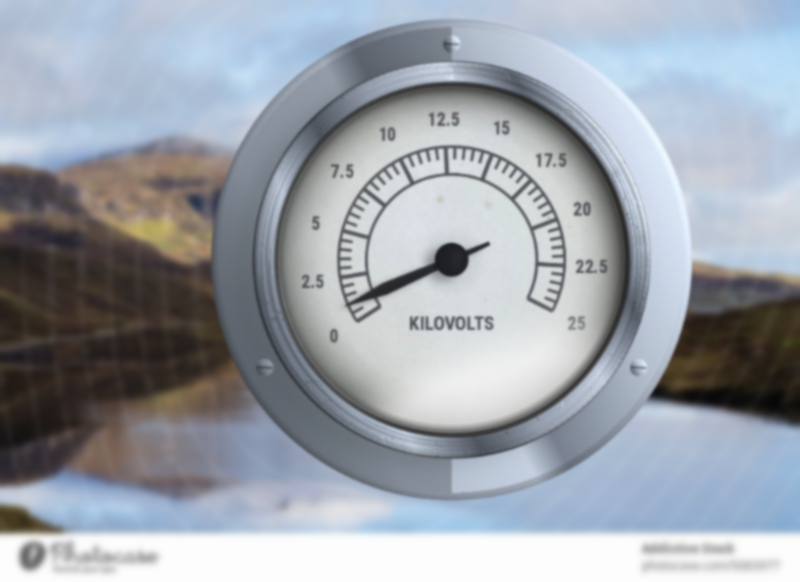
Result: 1 kV
